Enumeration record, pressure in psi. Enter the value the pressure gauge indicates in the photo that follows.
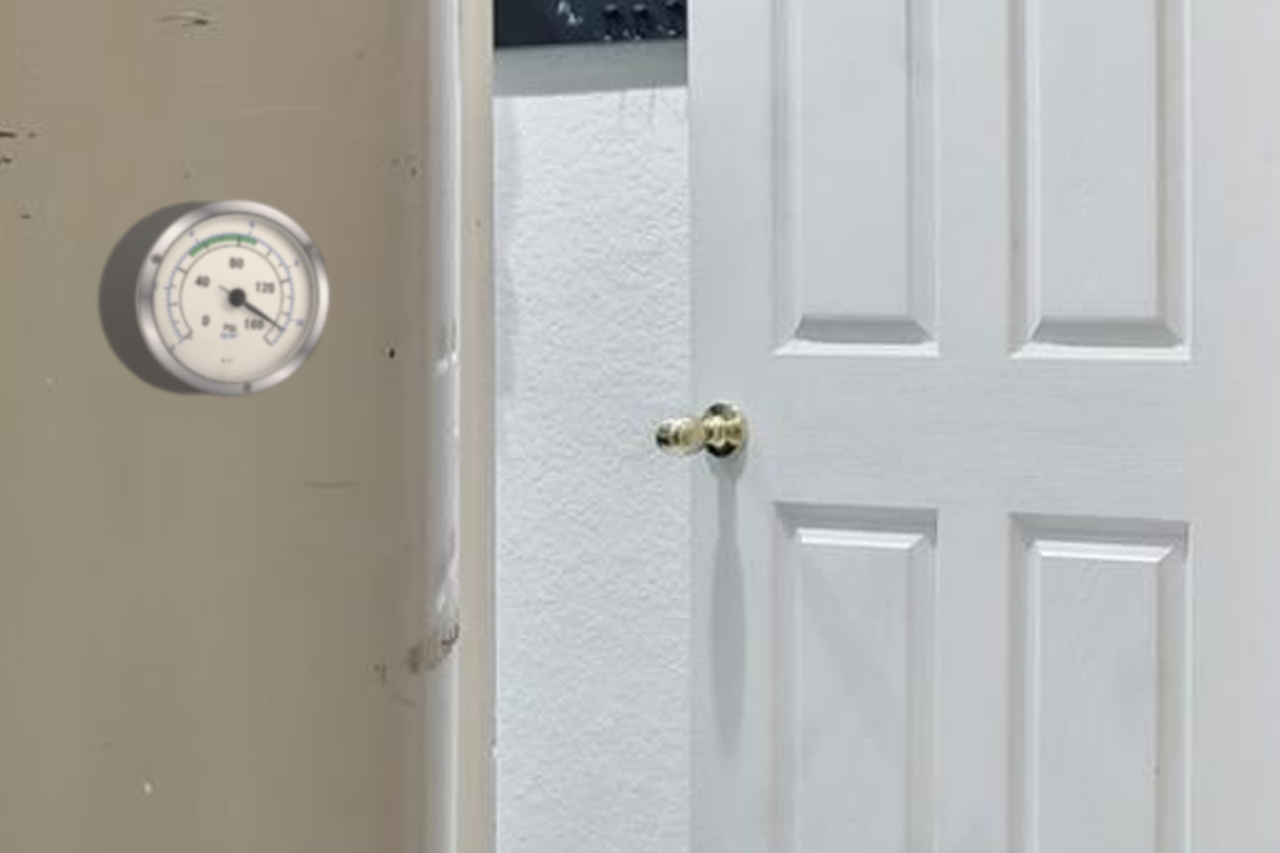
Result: 150 psi
